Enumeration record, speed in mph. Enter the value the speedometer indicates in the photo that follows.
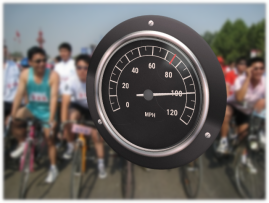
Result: 100 mph
